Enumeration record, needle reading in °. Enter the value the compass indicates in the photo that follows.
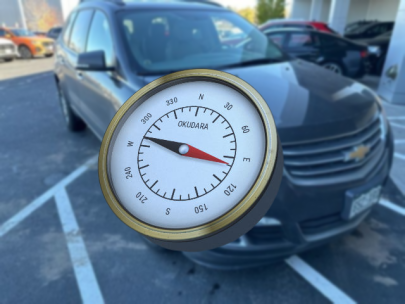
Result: 100 °
